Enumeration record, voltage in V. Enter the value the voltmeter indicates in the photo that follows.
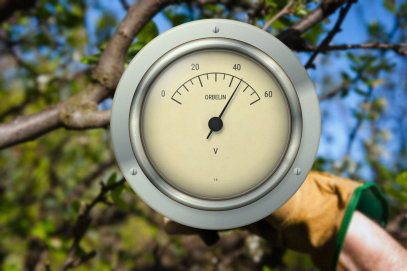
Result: 45 V
